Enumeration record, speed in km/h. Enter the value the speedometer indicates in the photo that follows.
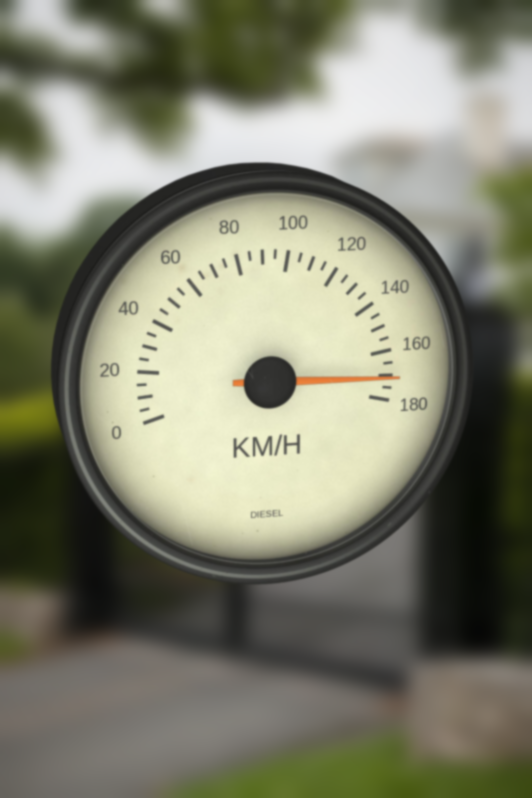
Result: 170 km/h
